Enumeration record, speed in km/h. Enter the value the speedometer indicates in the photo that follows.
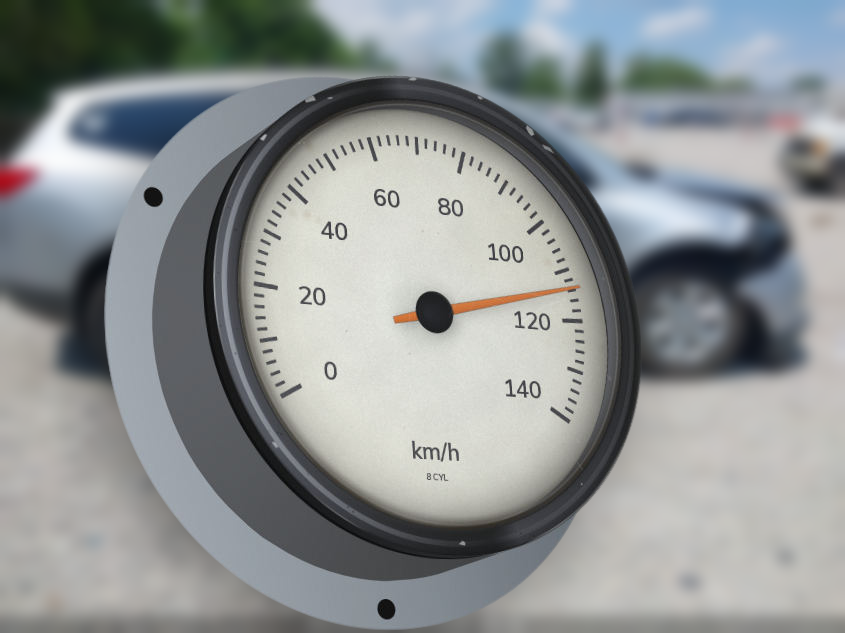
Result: 114 km/h
